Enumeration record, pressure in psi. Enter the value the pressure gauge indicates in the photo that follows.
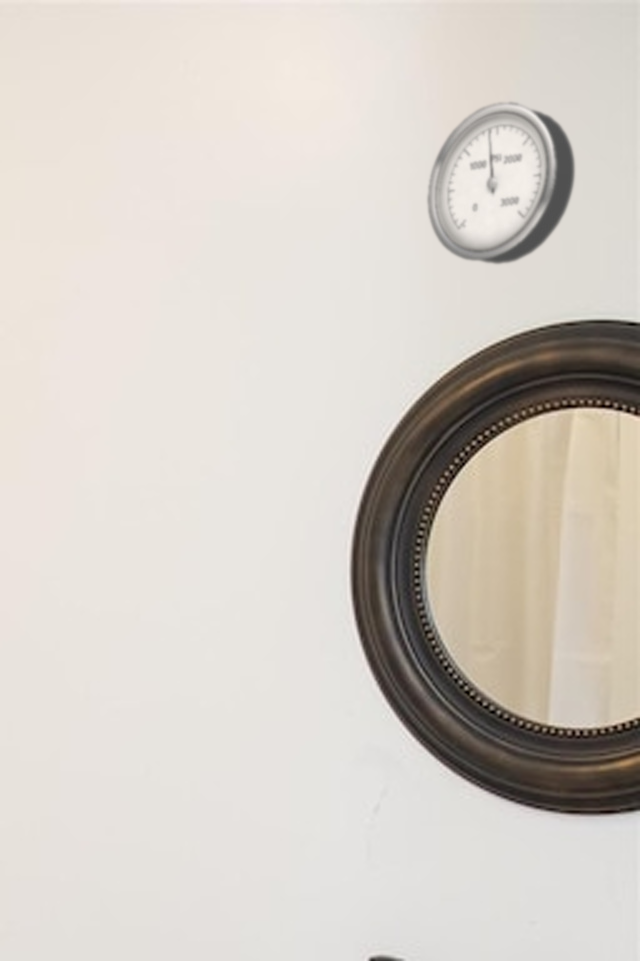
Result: 1400 psi
